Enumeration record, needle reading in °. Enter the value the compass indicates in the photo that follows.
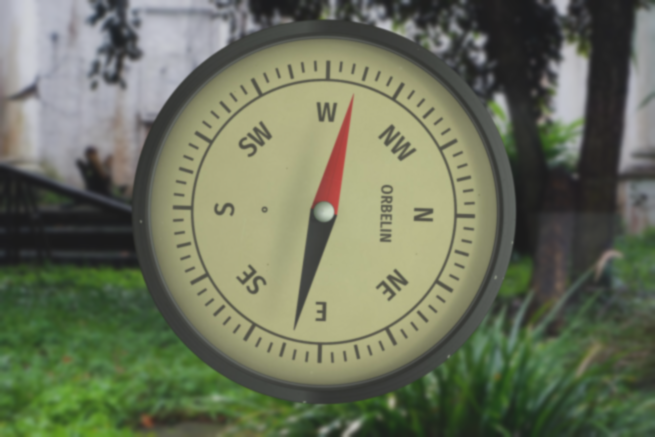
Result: 282.5 °
